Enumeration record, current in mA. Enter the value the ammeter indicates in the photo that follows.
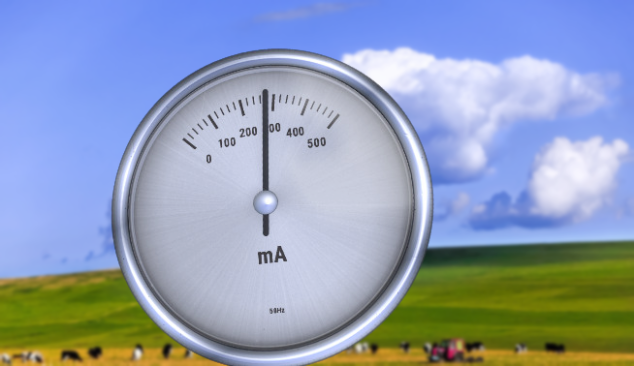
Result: 280 mA
